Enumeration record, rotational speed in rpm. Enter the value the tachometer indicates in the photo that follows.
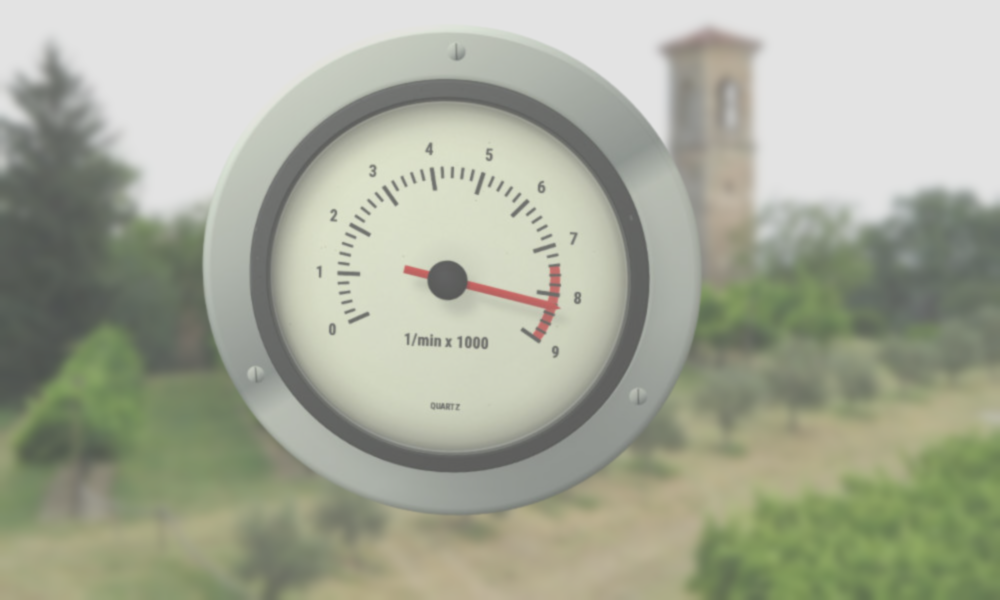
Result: 8200 rpm
